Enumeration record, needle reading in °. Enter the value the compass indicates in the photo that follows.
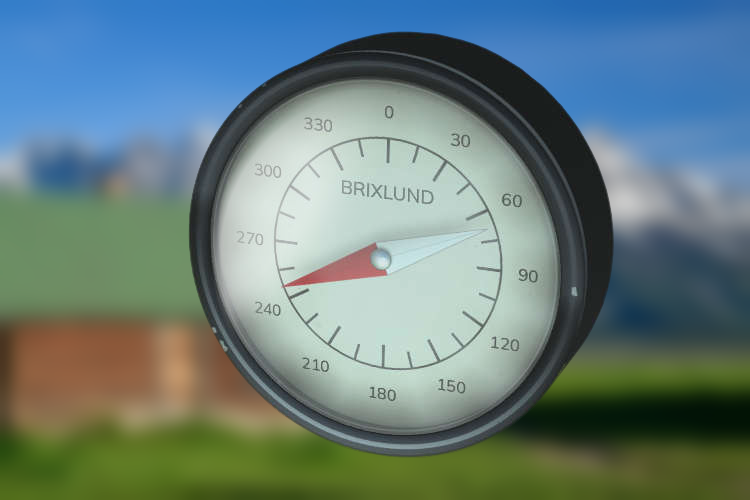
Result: 247.5 °
